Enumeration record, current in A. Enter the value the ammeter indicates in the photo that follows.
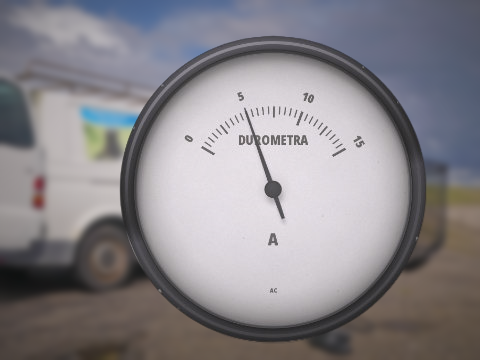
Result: 5 A
